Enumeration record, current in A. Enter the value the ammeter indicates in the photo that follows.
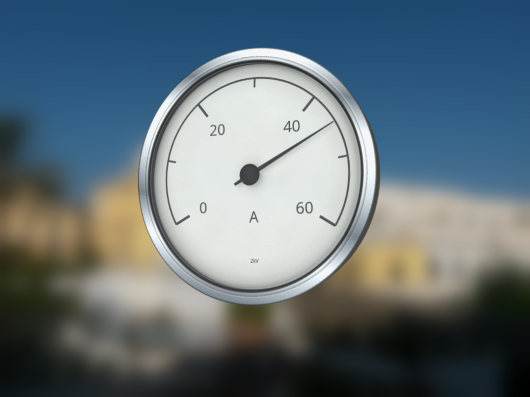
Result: 45 A
